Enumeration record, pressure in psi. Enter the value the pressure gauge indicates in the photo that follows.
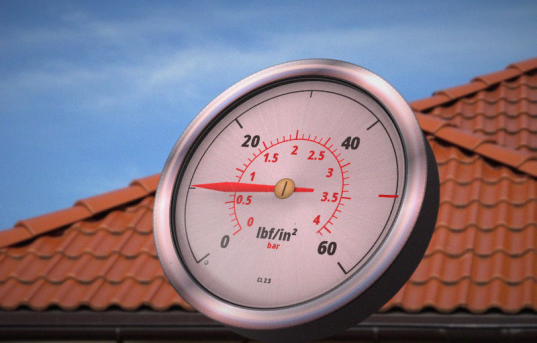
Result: 10 psi
